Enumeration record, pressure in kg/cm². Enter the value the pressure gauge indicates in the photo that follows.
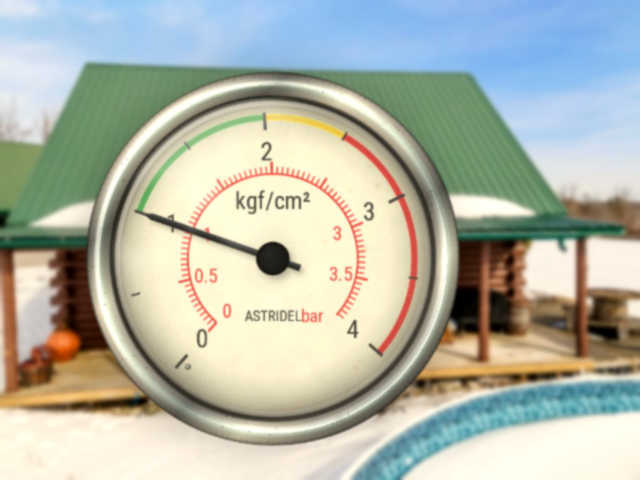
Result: 1 kg/cm²
